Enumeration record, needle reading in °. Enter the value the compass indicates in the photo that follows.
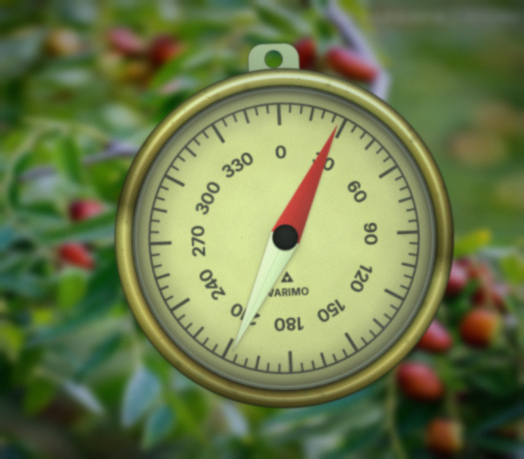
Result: 27.5 °
